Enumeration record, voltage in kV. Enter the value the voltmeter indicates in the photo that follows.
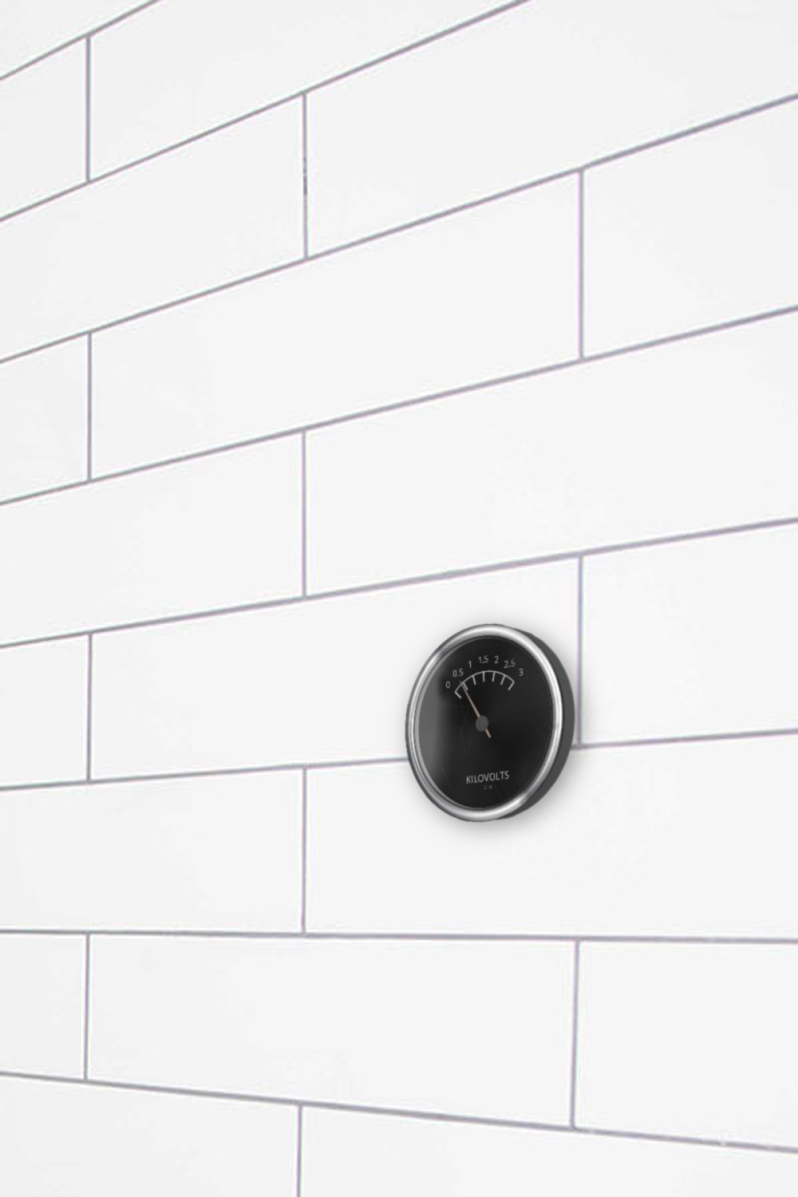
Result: 0.5 kV
